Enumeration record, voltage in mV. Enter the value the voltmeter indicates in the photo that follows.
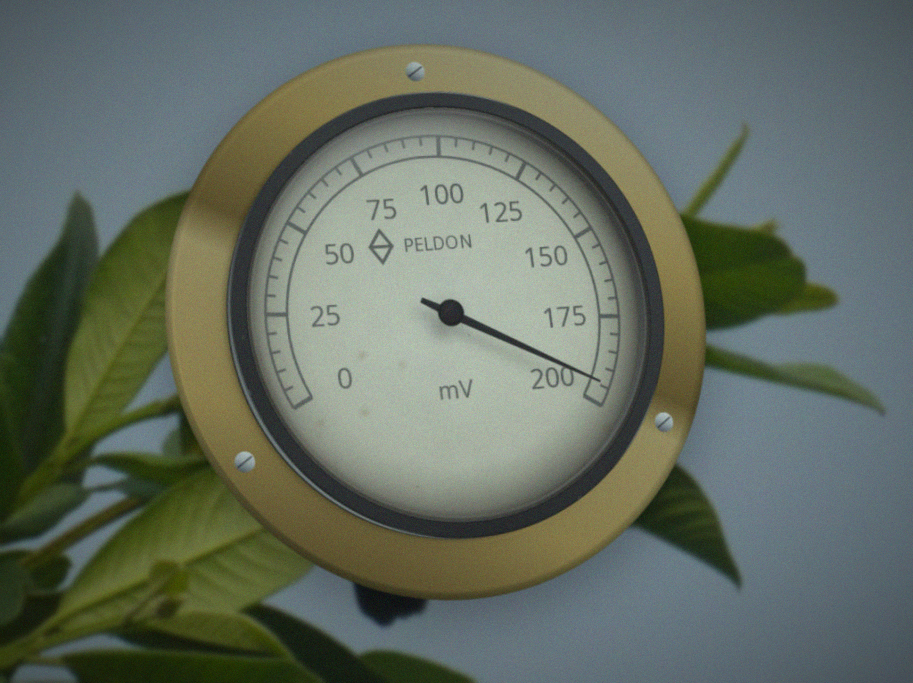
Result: 195 mV
